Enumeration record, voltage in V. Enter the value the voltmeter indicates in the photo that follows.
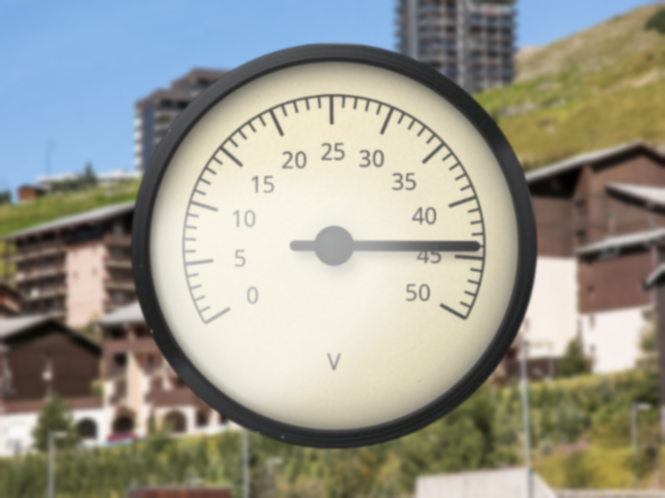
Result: 44 V
